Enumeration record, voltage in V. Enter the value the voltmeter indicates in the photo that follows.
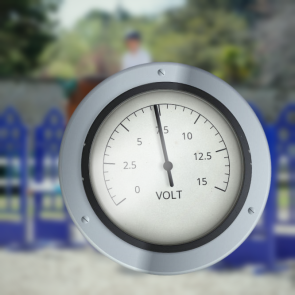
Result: 7.25 V
